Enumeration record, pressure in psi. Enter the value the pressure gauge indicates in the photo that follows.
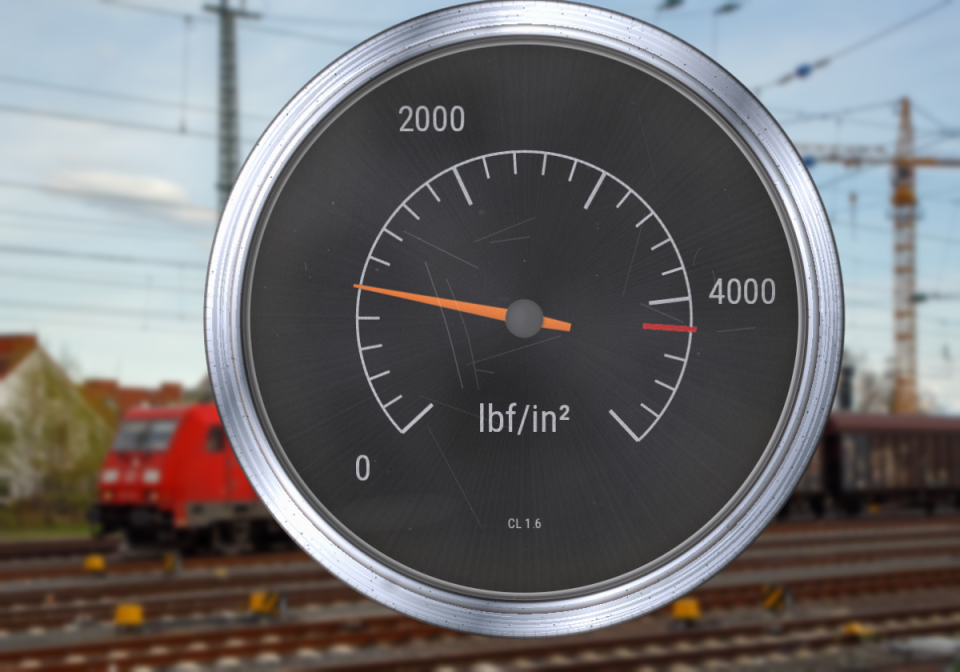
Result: 1000 psi
